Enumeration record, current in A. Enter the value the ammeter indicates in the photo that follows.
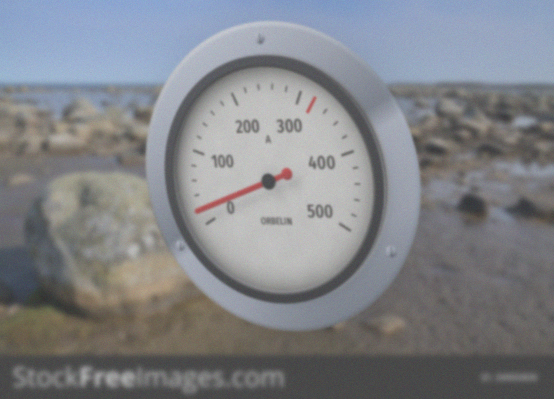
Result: 20 A
